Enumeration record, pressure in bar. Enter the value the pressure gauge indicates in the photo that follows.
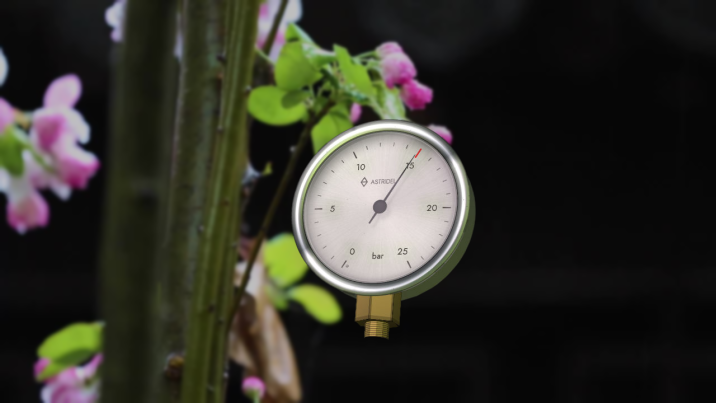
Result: 15 bar
